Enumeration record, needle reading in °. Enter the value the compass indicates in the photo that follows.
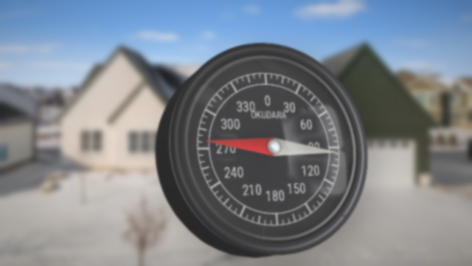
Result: 275 °
